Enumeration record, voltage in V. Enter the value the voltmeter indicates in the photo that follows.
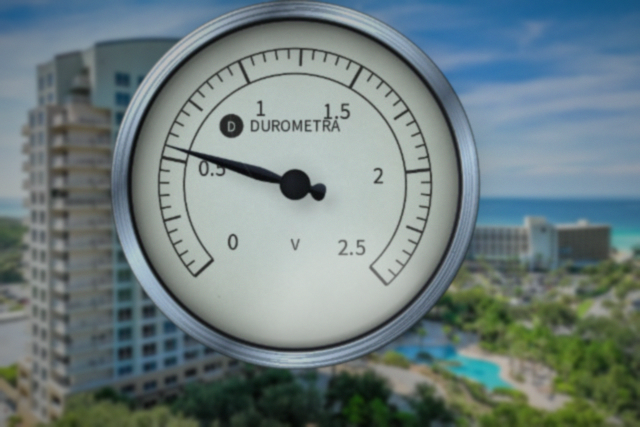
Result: 0.55 V
